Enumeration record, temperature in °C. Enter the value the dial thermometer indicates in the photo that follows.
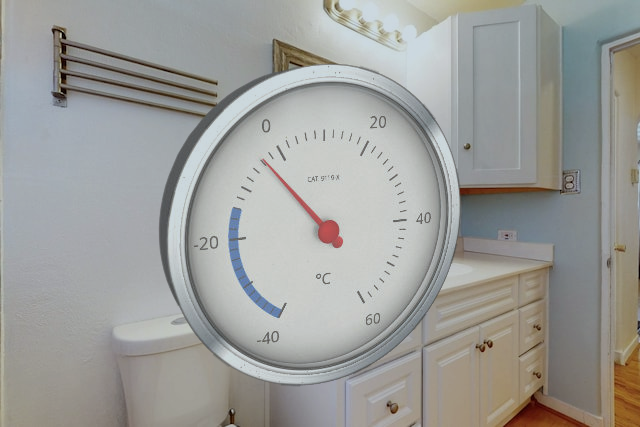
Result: -4 °C
